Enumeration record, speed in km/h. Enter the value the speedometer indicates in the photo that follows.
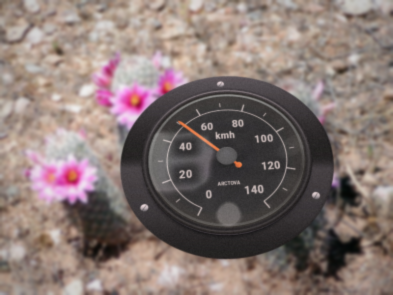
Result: 50 km/h
